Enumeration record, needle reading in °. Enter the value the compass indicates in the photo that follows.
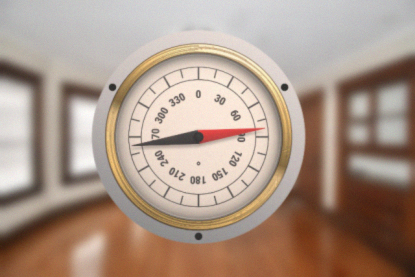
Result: 82.5 °
